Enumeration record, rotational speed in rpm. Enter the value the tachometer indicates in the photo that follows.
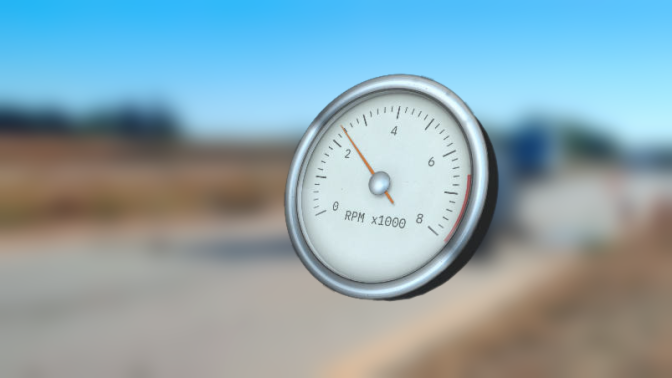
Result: 2400 rpm
